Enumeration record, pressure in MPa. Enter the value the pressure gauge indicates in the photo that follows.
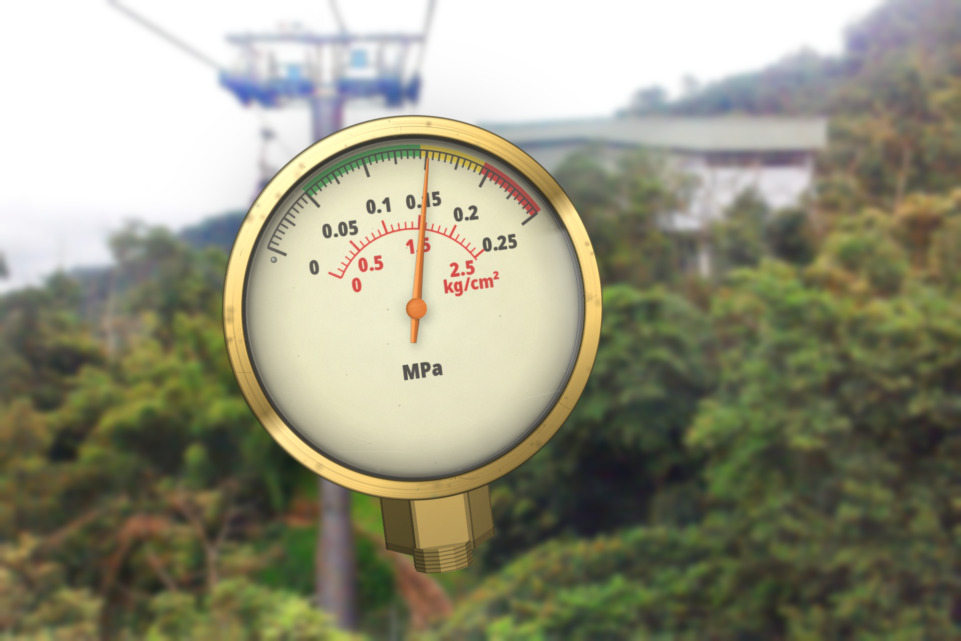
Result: 0.15 MPa
